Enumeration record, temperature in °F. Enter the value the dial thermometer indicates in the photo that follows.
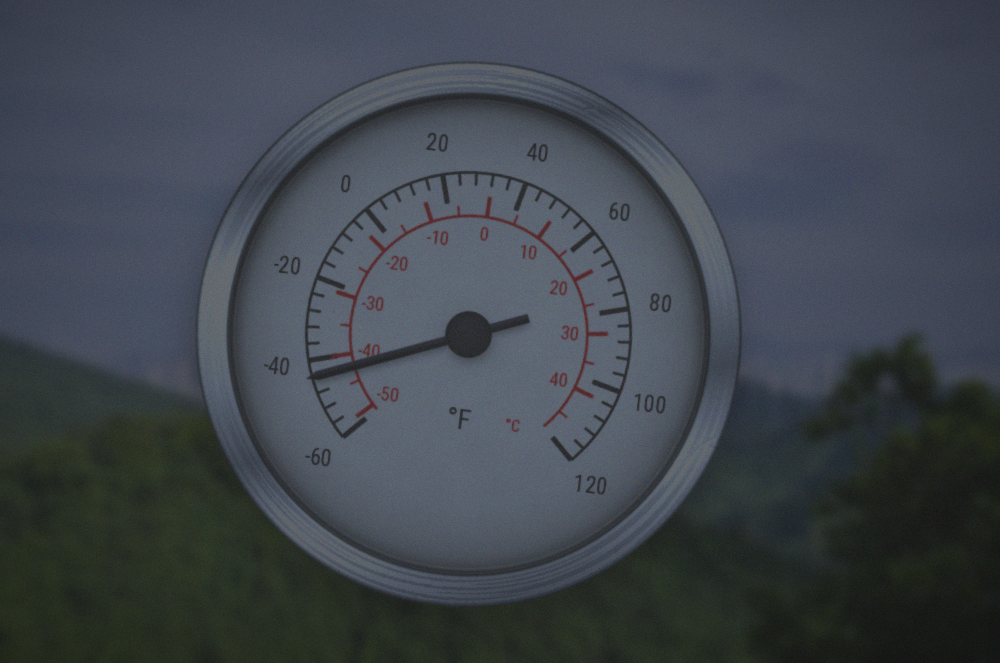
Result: -44 °F
